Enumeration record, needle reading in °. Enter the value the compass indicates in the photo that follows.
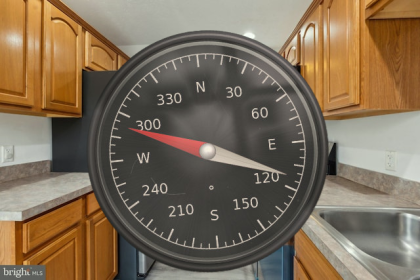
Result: 292.5 °
